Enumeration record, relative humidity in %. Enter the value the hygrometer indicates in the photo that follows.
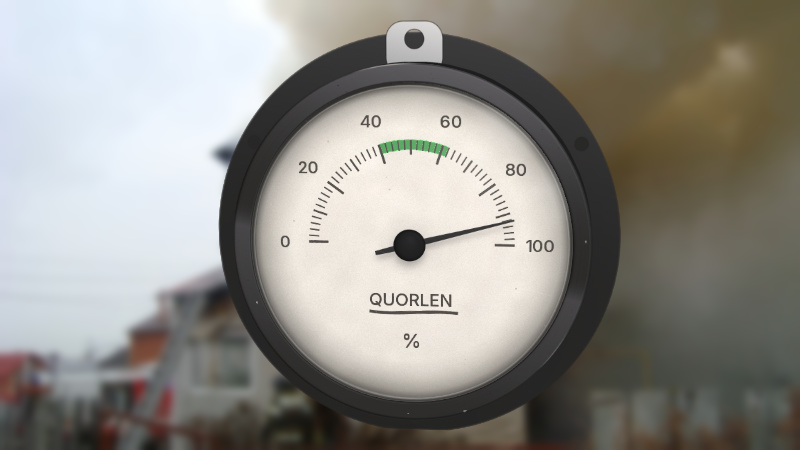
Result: 92 %
